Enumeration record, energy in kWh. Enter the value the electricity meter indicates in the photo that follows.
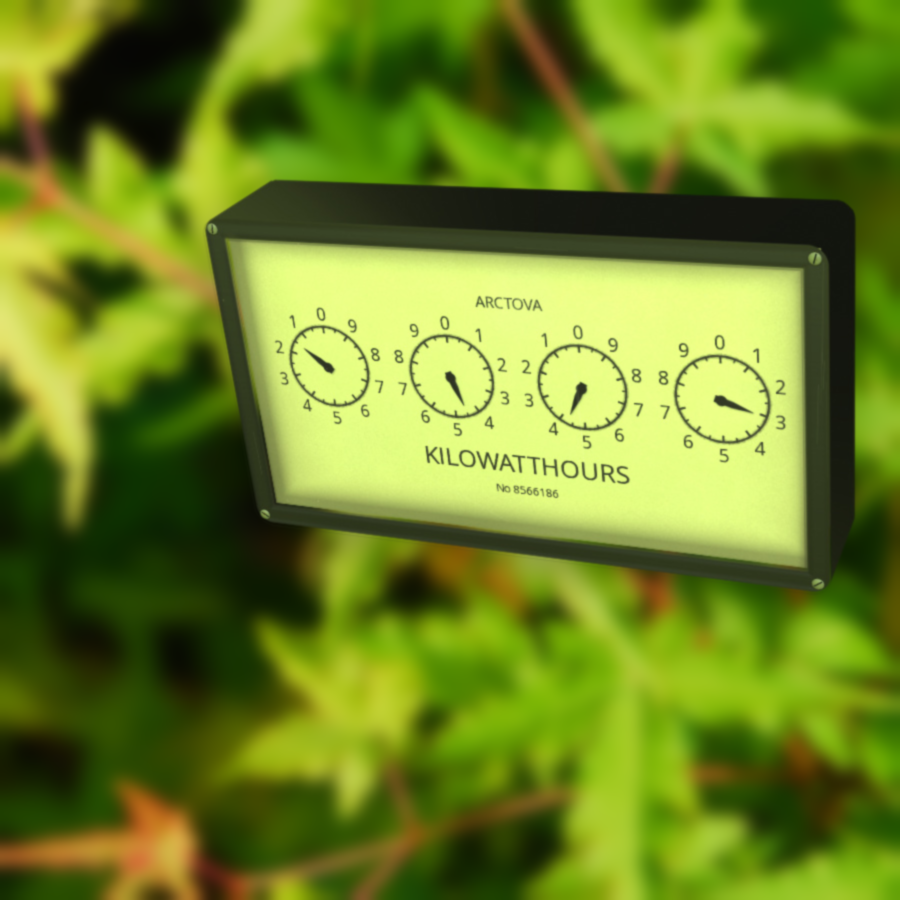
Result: 1443 kWh
